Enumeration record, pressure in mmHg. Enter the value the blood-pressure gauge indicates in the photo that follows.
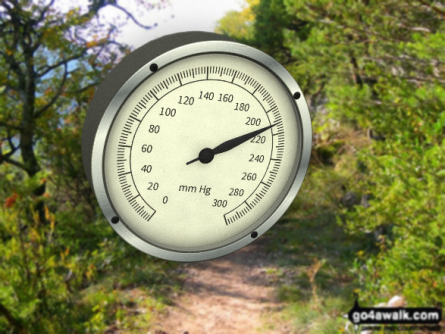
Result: 210 mmHg
